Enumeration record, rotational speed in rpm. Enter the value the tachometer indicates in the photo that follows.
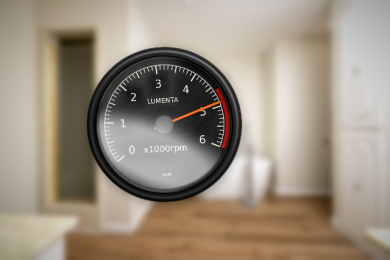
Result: 4900 rpm
